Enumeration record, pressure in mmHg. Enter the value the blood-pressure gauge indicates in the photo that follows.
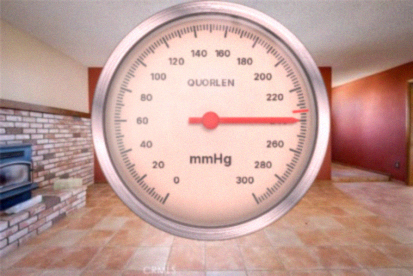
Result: 240 mmHg
